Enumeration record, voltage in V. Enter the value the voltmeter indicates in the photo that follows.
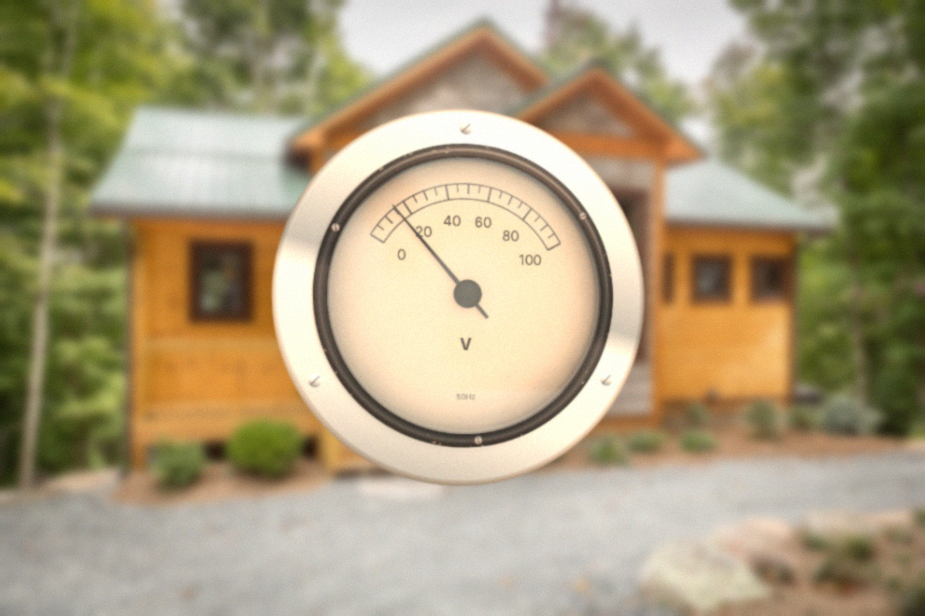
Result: 15 V
